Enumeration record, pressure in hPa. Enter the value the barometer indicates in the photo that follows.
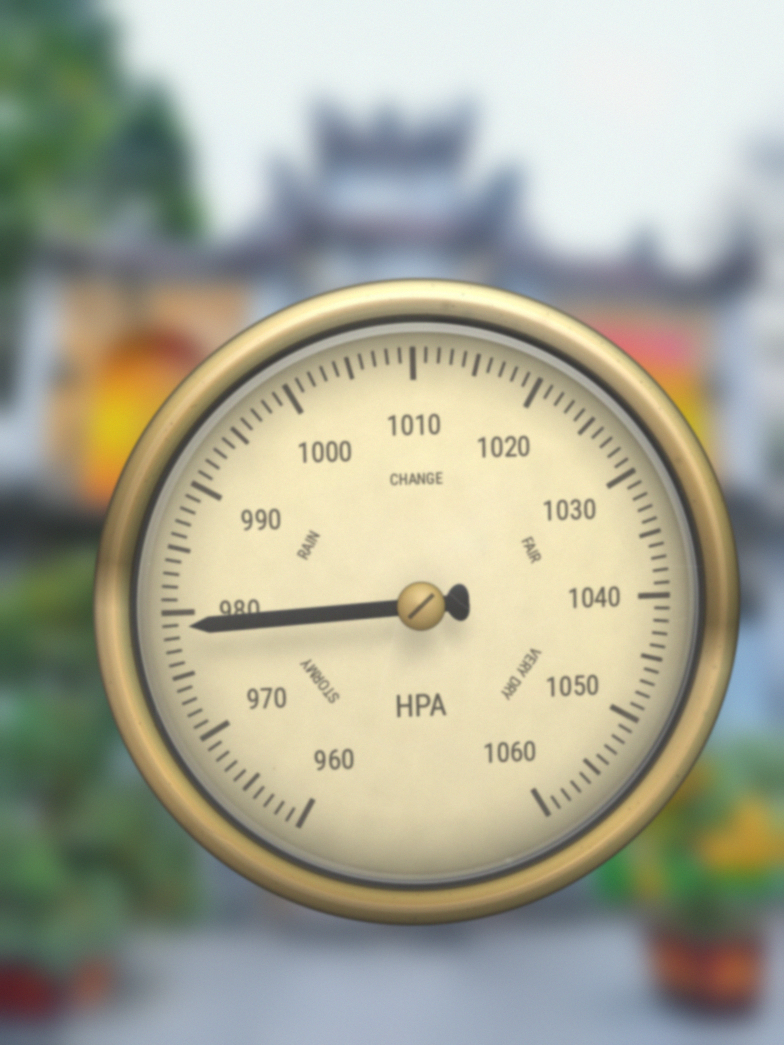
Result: 979 hPa
